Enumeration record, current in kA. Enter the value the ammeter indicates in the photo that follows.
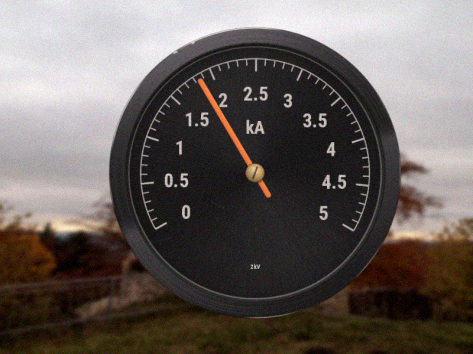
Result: 1.85 kA
